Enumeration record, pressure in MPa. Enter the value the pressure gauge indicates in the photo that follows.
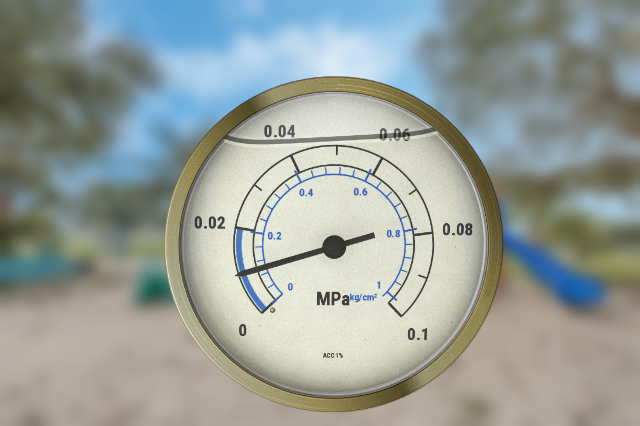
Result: 0.01 MPa
